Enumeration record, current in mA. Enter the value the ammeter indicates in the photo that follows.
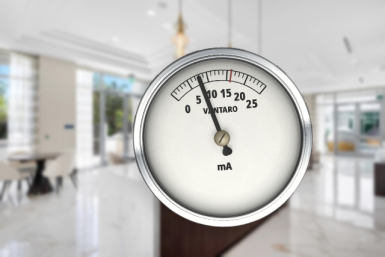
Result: 8 mA
